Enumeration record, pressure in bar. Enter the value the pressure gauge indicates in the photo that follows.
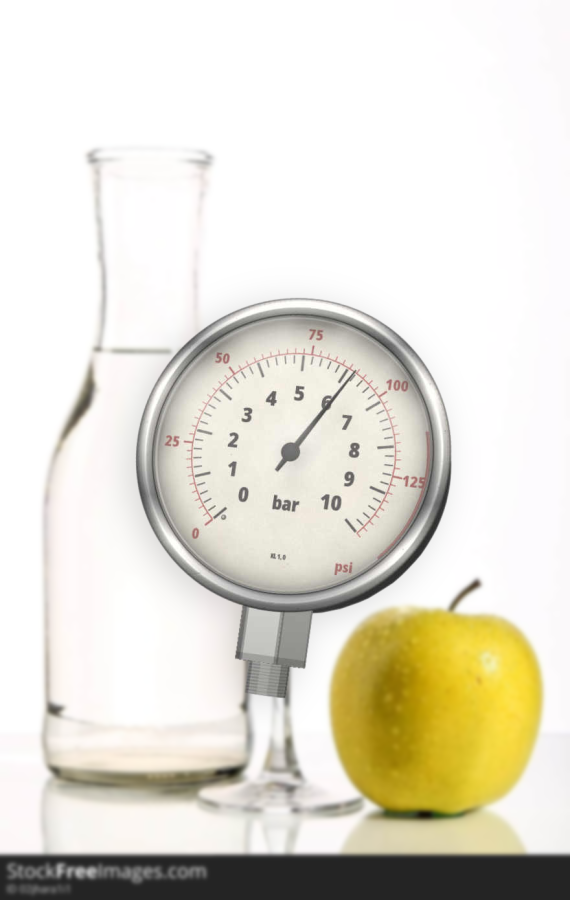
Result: 6.2 bar
